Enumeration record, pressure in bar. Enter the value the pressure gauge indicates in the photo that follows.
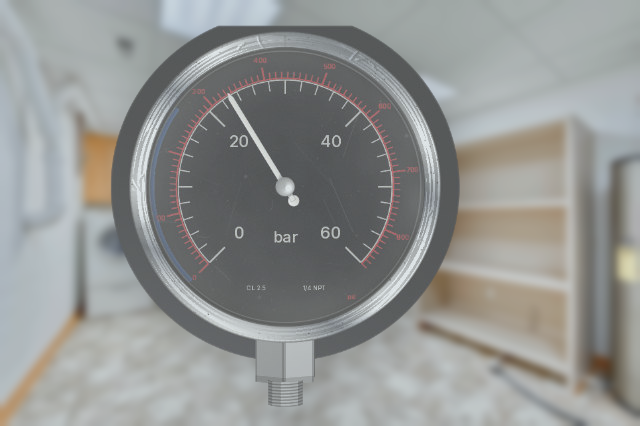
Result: 23 bar
